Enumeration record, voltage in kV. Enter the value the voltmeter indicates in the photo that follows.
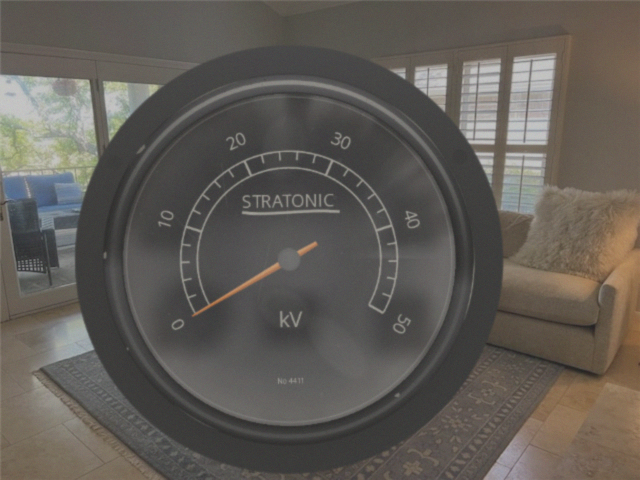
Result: 0 kV
